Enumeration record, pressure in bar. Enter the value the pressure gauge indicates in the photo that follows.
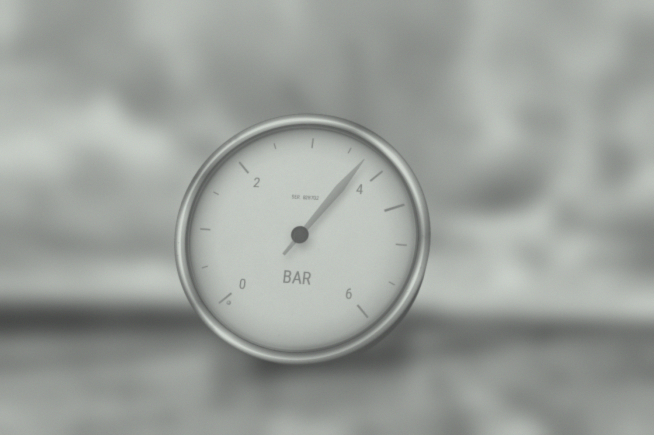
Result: 3.75 bar
